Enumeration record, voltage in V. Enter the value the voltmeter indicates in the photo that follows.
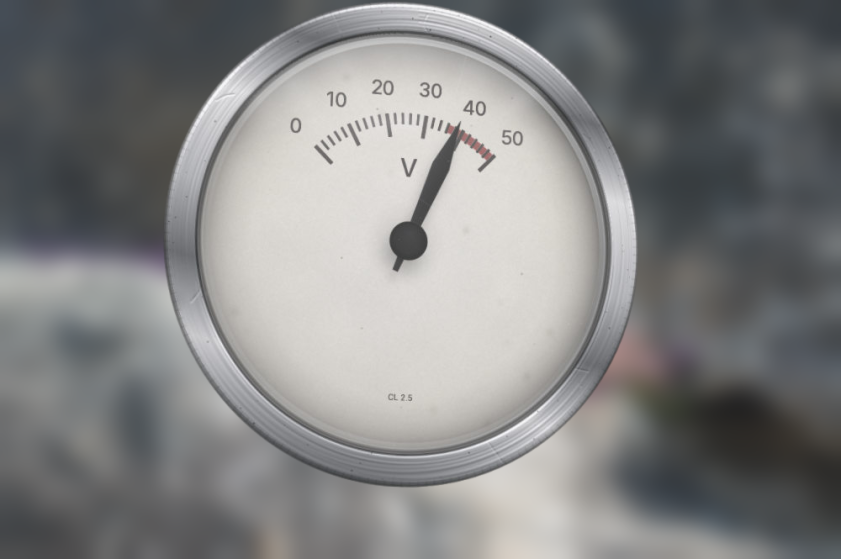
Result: 38 V
